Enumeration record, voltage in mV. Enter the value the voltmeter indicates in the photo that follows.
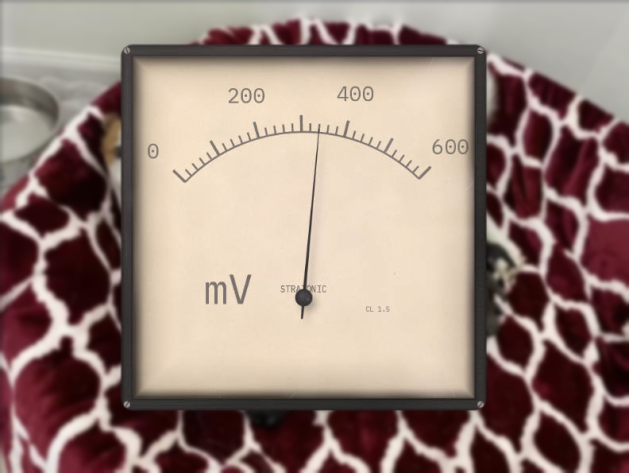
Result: 340 mV
